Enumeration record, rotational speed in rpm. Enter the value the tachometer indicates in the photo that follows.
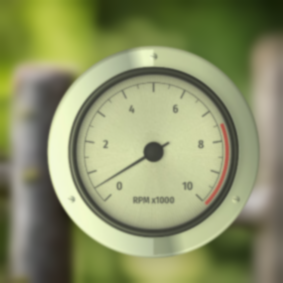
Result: 500 rpm
